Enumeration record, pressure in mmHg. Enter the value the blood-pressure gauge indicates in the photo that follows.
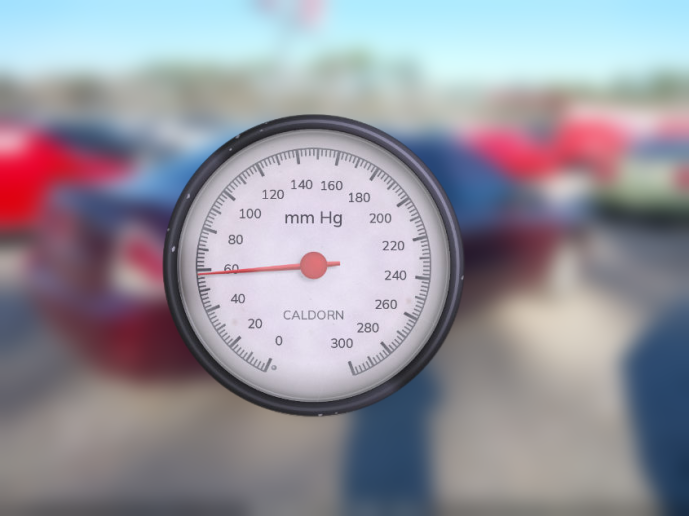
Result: 58 mmHg
